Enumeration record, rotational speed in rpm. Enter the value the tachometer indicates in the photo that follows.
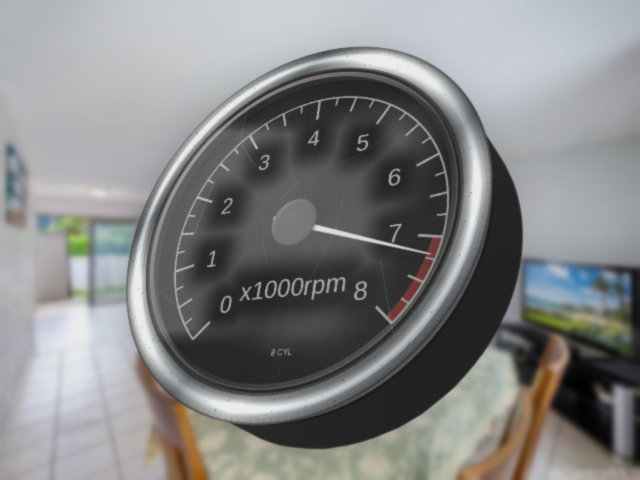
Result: 7250 rpm
